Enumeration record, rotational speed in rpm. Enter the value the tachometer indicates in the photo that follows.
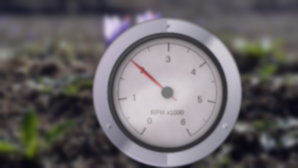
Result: 2000 rpm
